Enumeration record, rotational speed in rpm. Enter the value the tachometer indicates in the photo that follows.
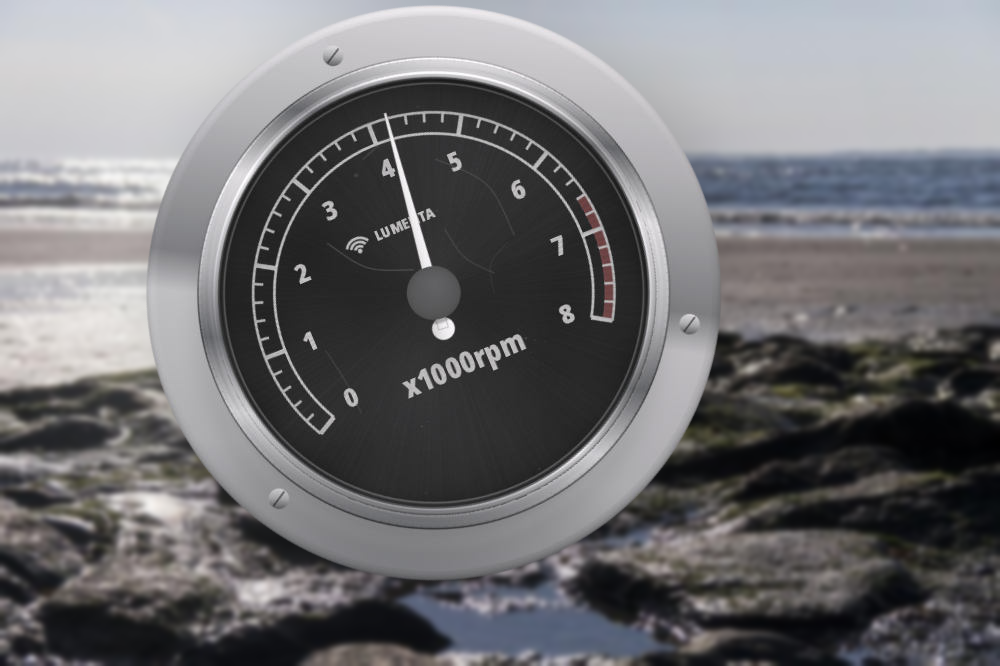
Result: 4200 rpm
